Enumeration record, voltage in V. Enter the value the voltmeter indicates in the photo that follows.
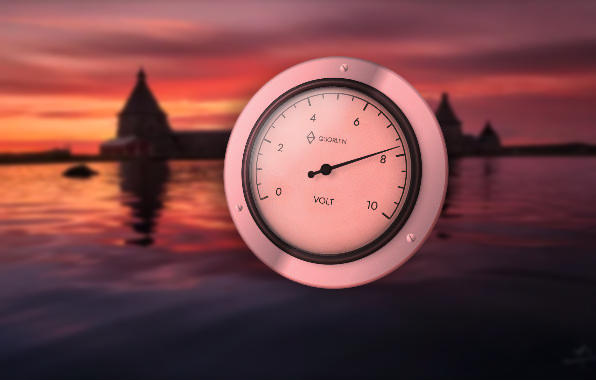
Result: 7.75 V
